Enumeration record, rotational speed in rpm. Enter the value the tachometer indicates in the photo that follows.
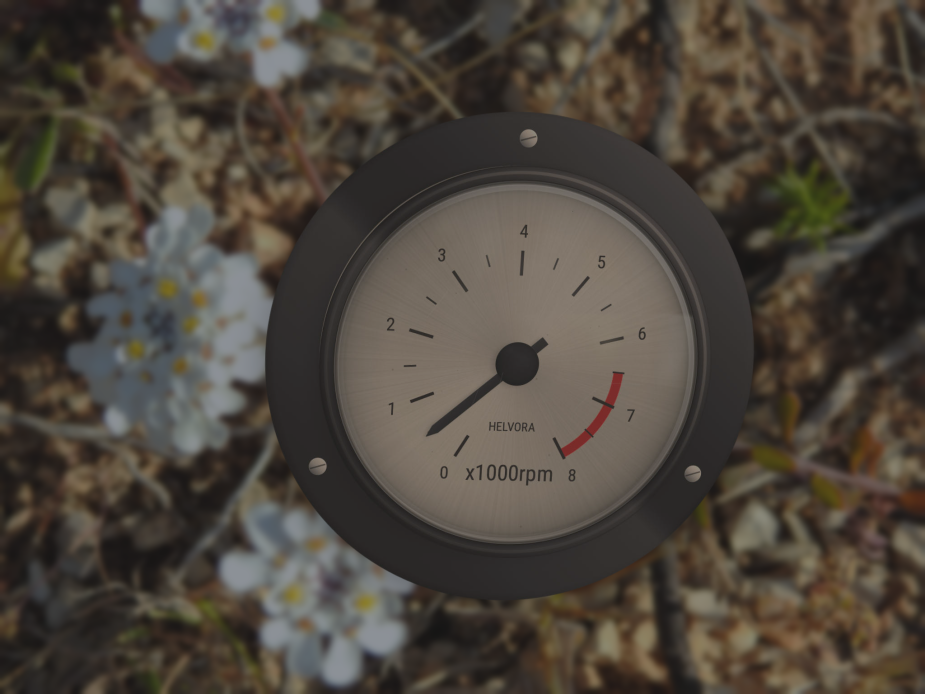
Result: 500 rpm
